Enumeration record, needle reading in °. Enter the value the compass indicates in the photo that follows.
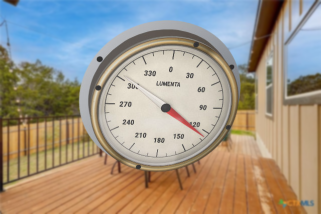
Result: 125 °
